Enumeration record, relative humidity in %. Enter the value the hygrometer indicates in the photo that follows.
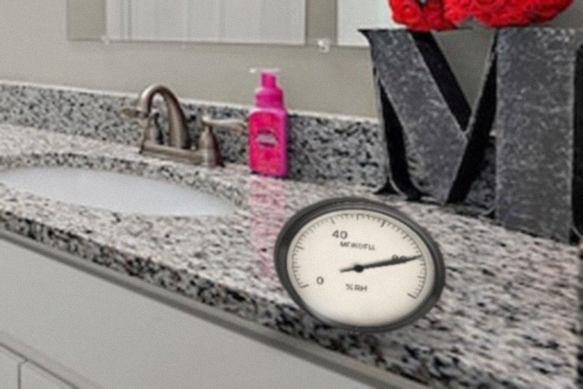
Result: 80 %
